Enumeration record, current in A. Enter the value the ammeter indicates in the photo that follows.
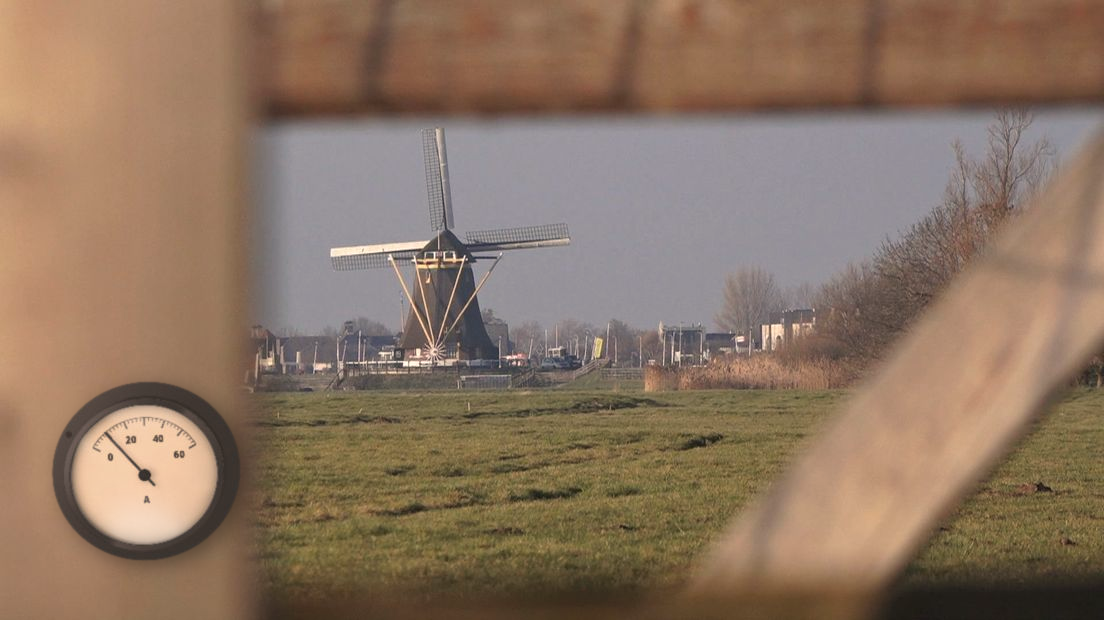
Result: 10 A
